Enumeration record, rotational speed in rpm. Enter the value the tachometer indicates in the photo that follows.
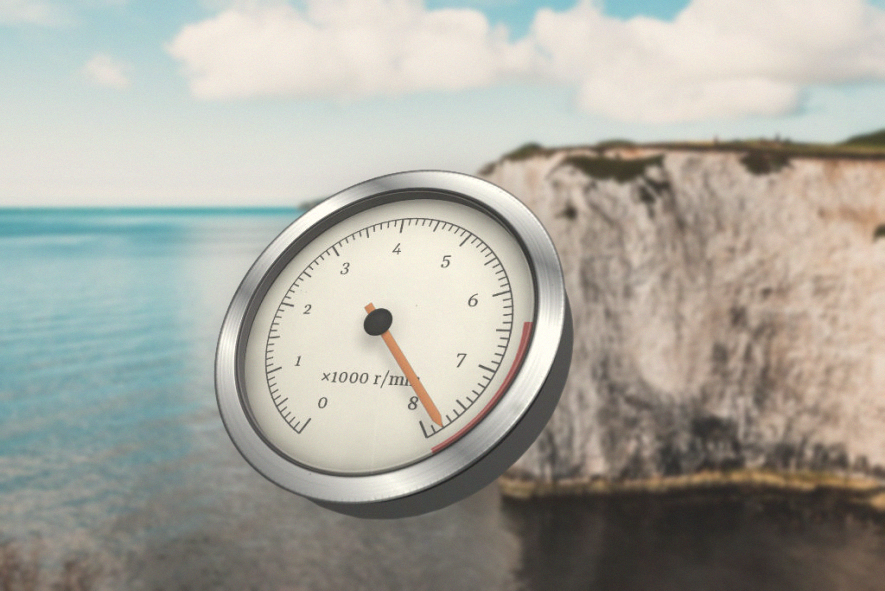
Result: 7800 rpm
